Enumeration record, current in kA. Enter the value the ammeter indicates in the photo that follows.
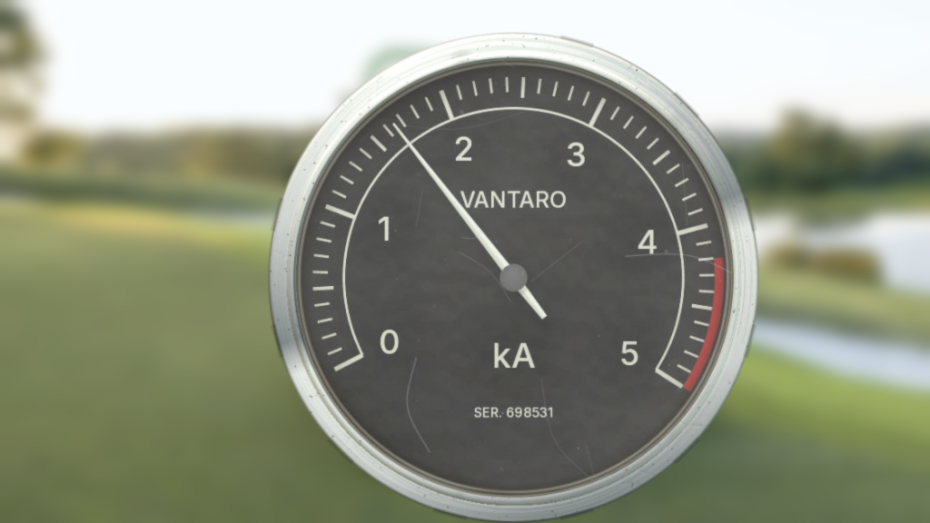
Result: 1.65 kA
